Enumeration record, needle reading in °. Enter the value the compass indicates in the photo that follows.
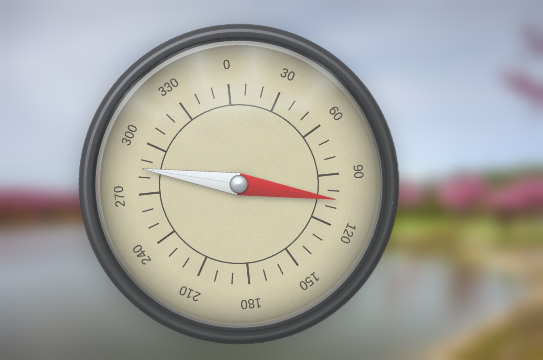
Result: 105 °
